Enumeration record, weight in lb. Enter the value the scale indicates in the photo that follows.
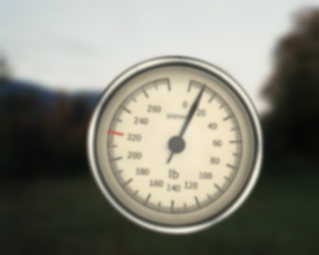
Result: 10 lb
